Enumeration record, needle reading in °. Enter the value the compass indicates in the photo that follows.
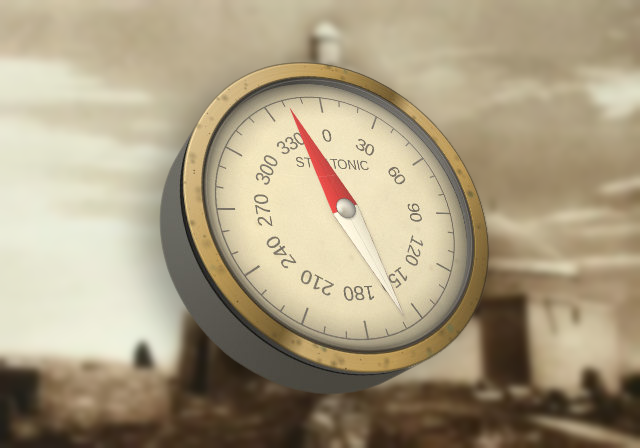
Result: 340 °
